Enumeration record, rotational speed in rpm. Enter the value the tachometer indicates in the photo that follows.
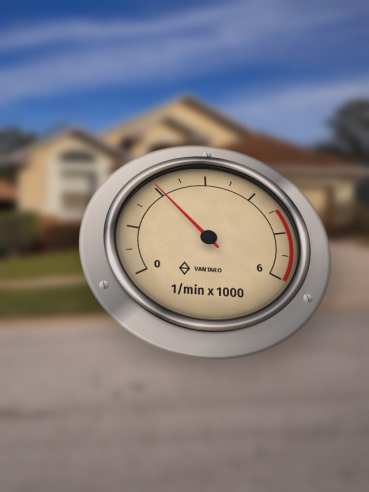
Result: 2000 rpm
